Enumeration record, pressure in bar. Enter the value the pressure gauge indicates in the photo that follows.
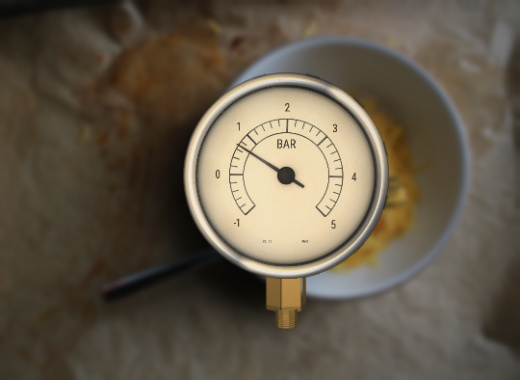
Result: 0.7 bar
